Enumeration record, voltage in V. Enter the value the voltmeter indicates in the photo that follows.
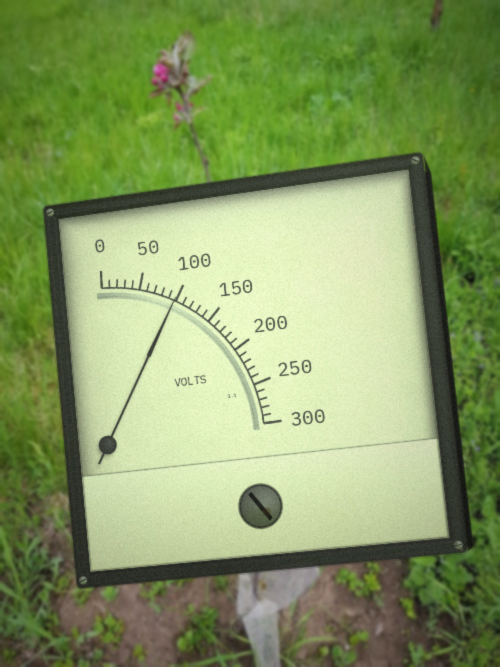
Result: 100 V
